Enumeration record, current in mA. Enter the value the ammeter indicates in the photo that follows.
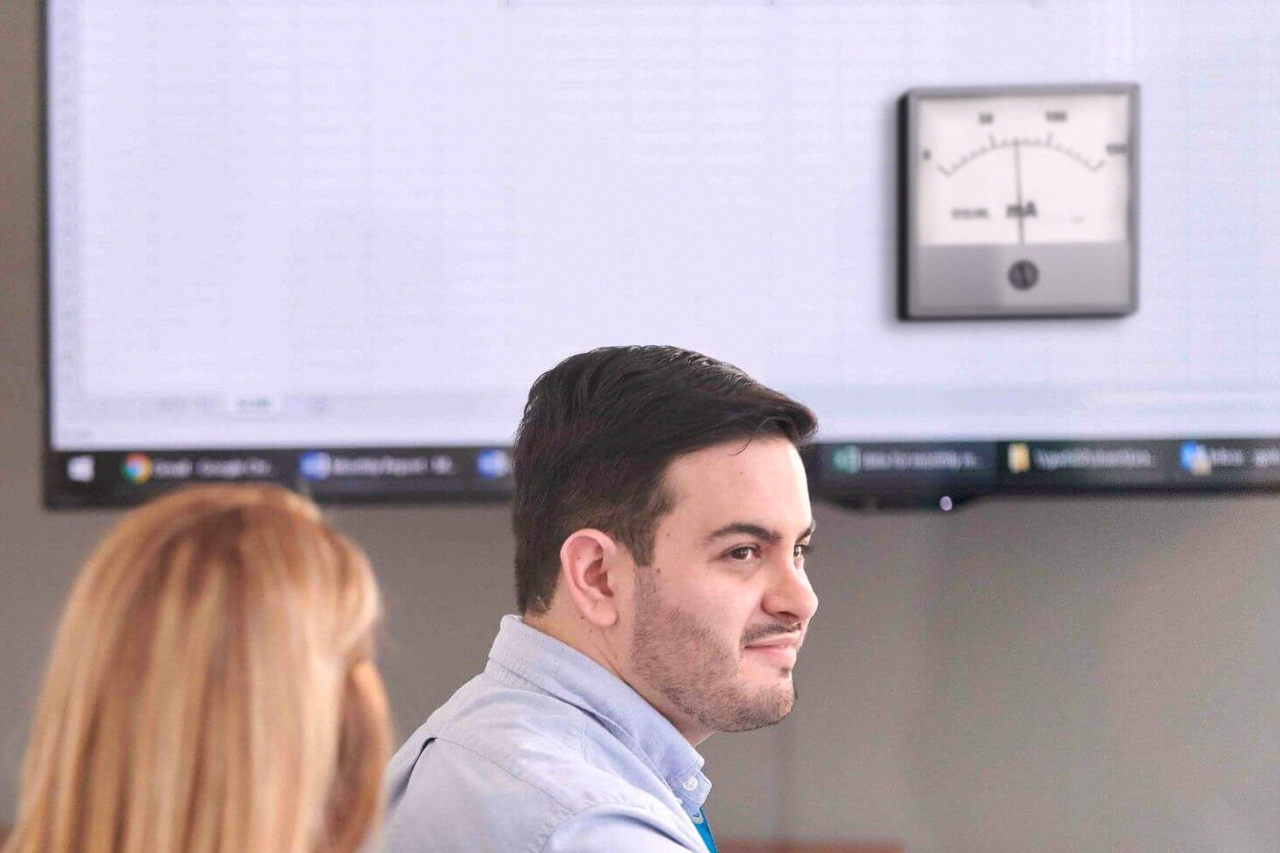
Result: 70 mA
